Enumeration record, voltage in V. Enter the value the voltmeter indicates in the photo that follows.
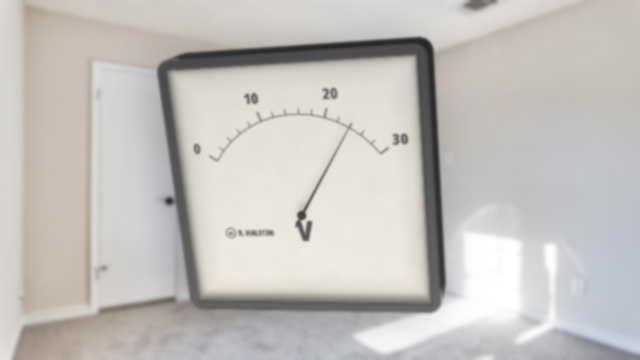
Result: 24 V
